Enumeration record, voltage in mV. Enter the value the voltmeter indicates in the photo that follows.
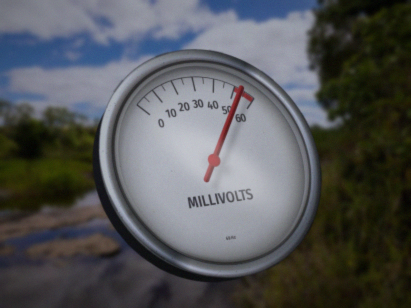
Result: 52.5 mV
